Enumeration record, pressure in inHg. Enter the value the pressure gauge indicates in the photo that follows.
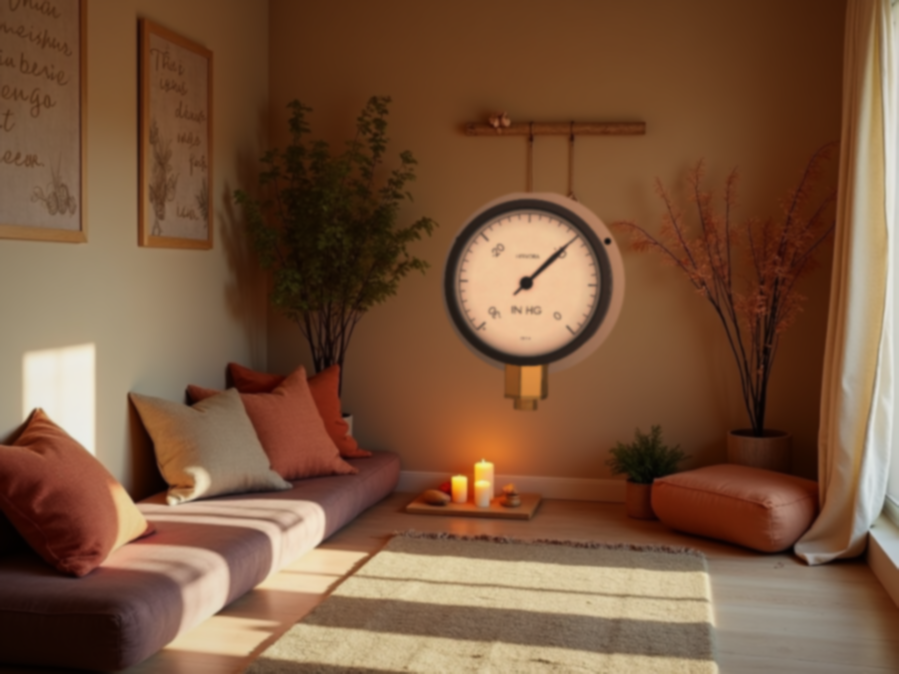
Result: -10 inHg
